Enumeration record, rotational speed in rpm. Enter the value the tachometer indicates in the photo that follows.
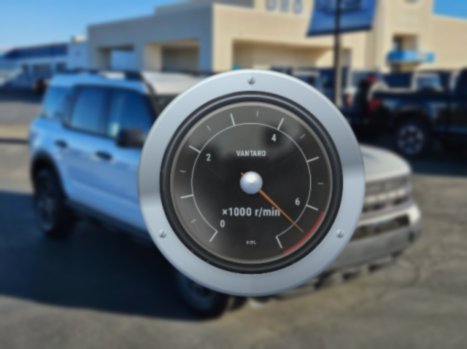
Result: 6500 rpm
